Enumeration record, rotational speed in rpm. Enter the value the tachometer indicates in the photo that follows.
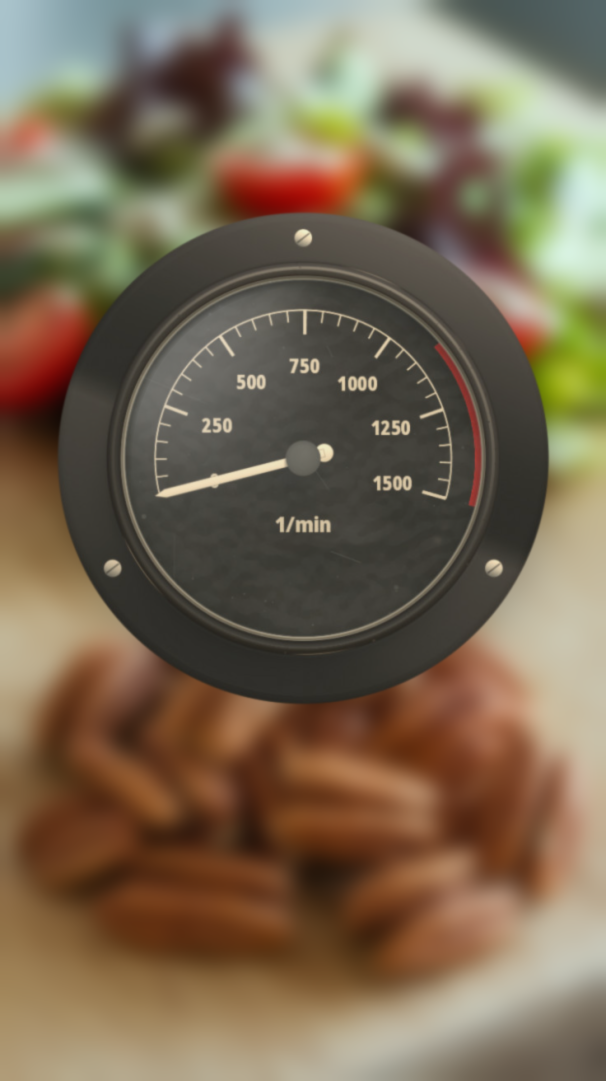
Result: 0 rpm
